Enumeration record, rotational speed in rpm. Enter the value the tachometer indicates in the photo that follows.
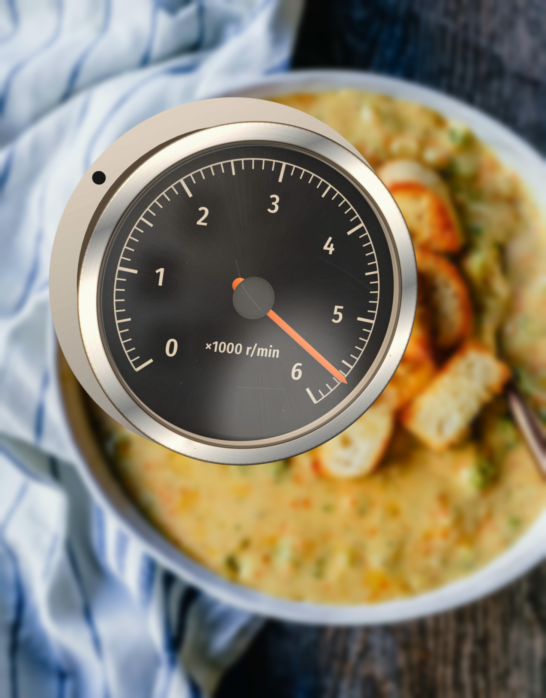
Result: 5650 rpm
